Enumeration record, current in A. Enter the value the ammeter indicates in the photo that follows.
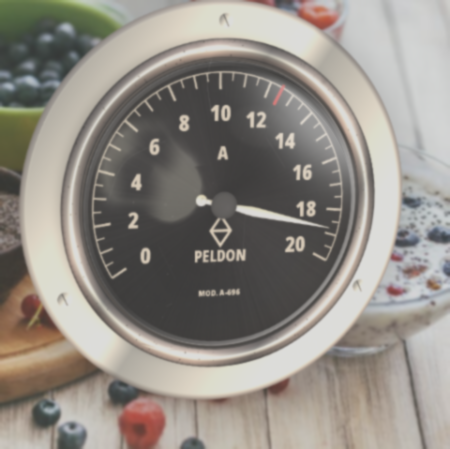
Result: 18.75 A
